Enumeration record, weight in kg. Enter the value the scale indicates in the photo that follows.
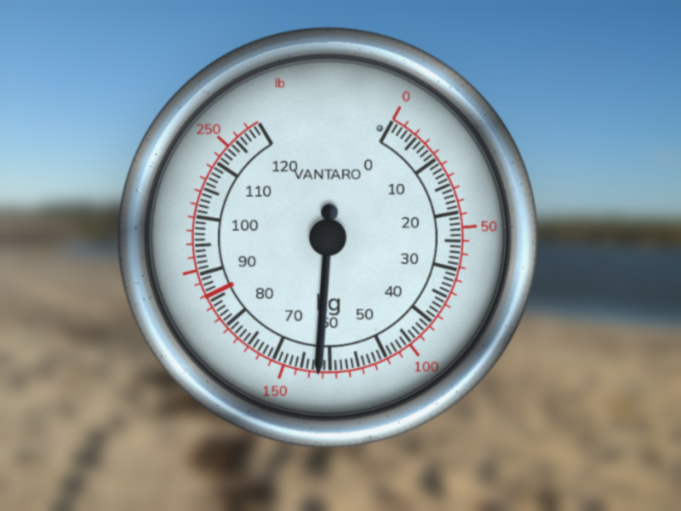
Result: 62 kg
